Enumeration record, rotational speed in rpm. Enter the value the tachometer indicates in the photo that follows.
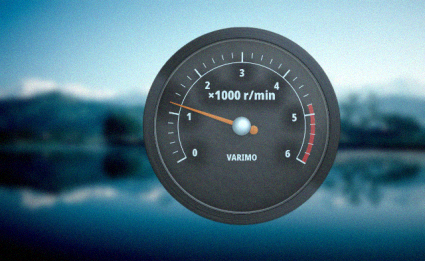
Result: 1200 rpm
